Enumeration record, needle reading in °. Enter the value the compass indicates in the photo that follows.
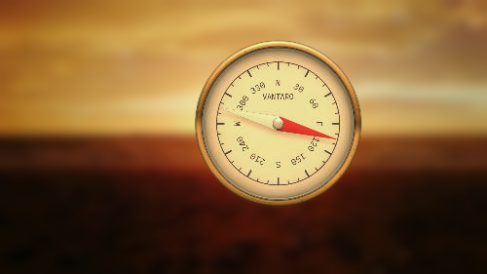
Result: 105 °
